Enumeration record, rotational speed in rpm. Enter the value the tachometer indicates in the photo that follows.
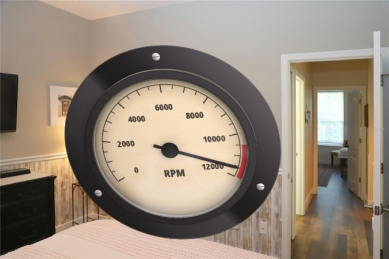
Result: 11500 rpm
